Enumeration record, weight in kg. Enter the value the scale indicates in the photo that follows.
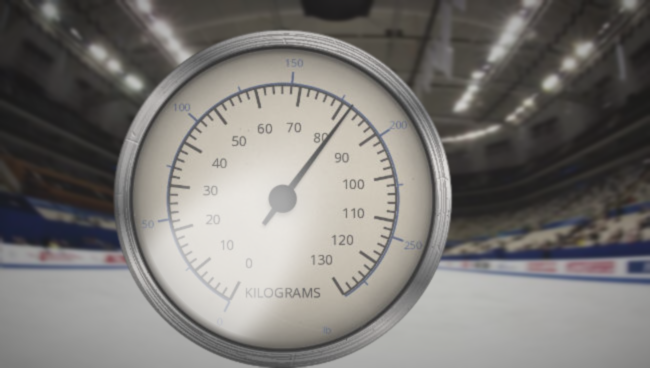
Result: 82 kg
